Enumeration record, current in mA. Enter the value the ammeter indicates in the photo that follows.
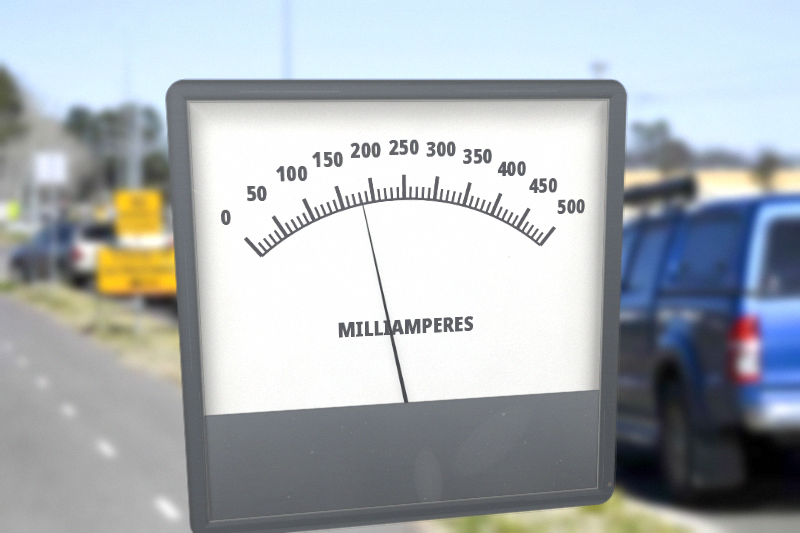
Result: 180 mA
